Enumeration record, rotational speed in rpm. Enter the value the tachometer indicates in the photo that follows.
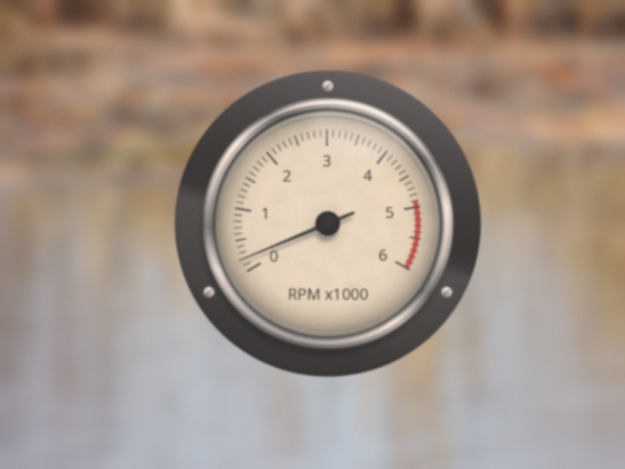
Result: 200 rpm
